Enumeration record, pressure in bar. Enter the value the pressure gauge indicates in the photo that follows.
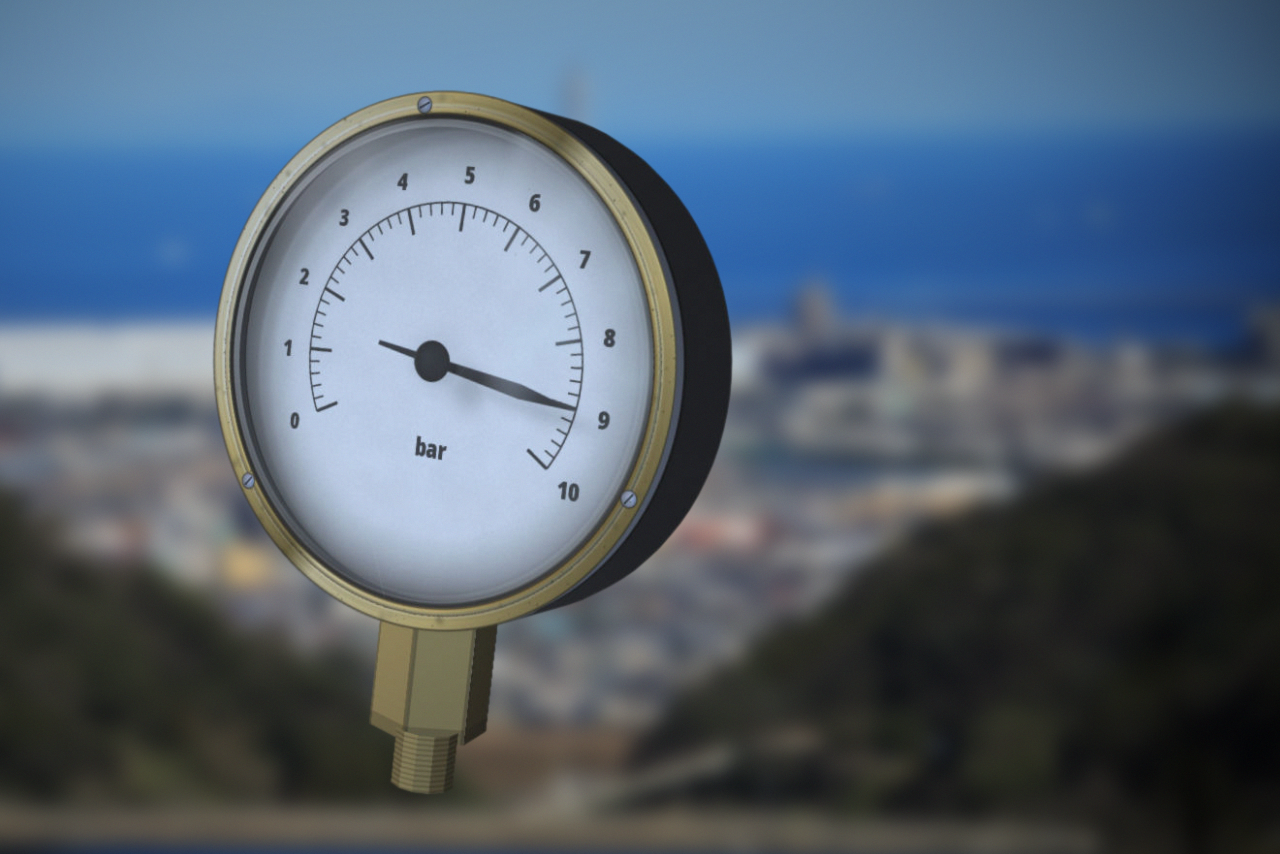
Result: 9 bar
